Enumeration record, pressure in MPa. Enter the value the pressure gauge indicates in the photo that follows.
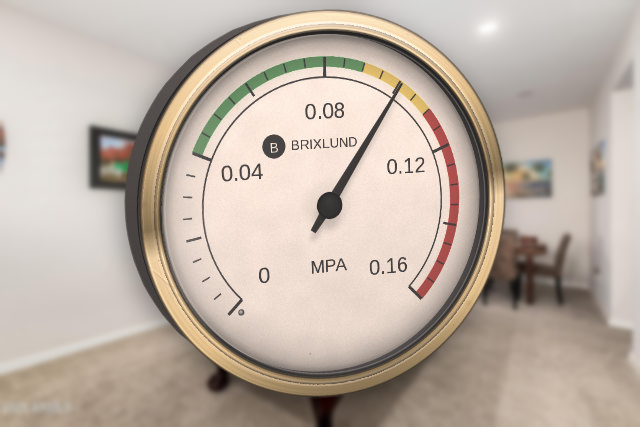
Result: 0.1 MPa
